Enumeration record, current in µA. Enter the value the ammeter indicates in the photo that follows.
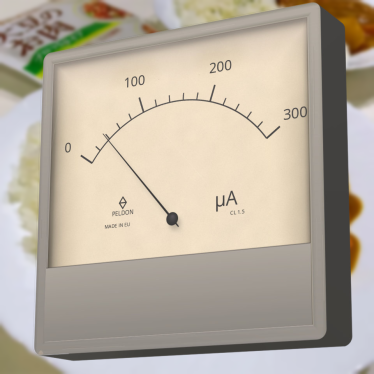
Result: 40 µA
